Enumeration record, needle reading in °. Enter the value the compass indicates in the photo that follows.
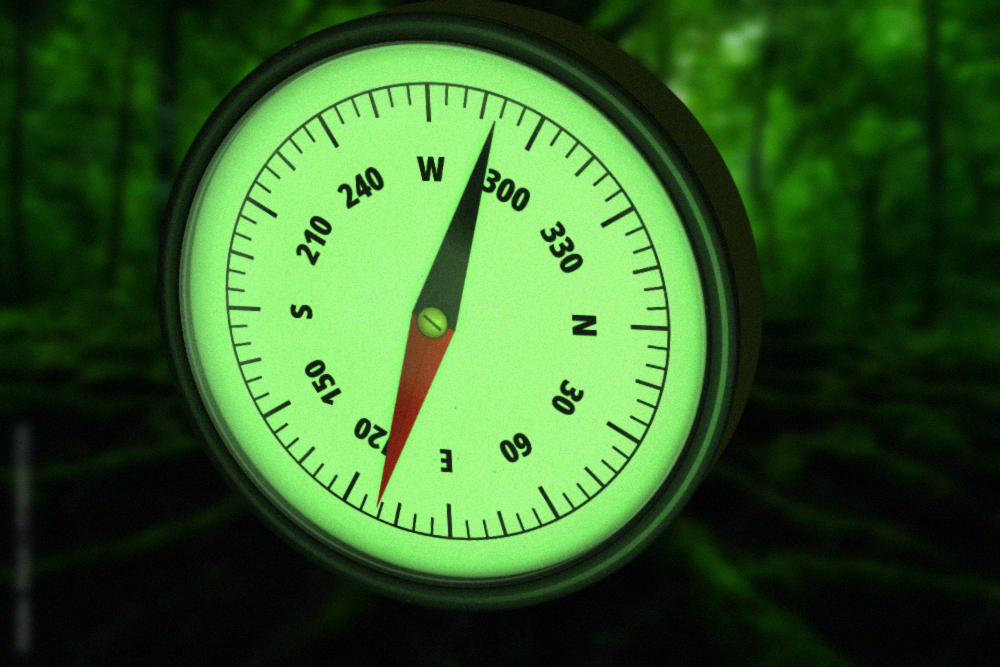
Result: 110 °
